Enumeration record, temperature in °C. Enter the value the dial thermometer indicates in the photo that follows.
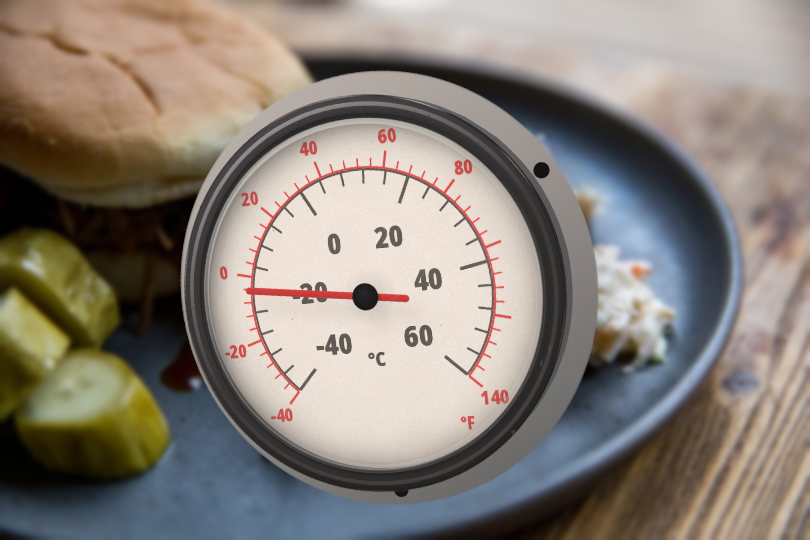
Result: -20 °C
